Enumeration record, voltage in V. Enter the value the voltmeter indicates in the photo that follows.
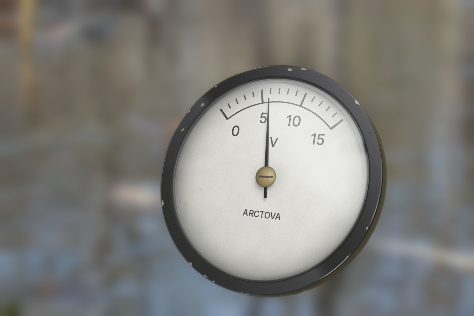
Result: 6 V
